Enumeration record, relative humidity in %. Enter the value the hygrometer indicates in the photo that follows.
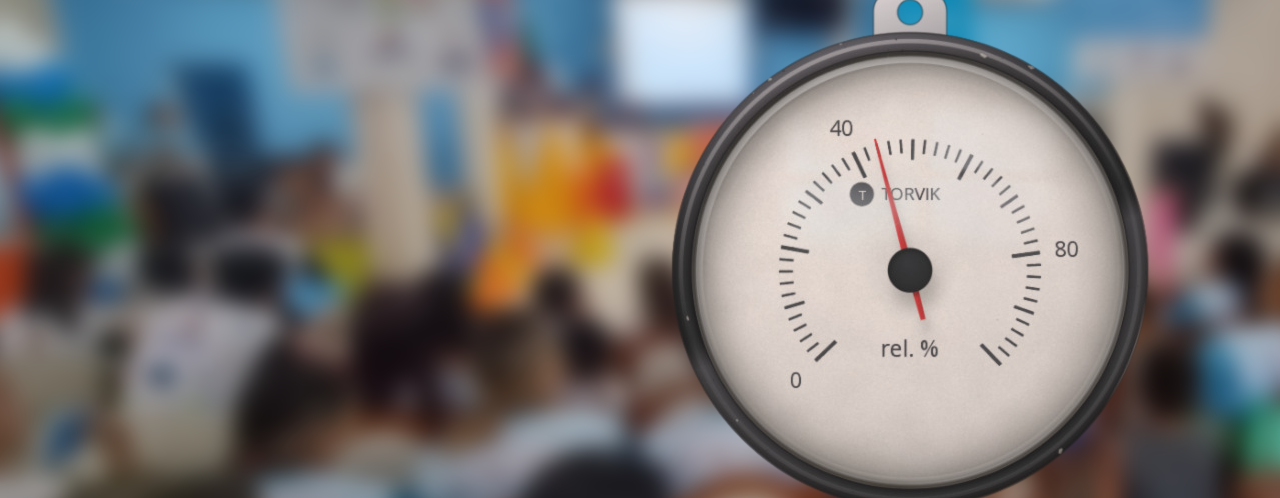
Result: 44 %
